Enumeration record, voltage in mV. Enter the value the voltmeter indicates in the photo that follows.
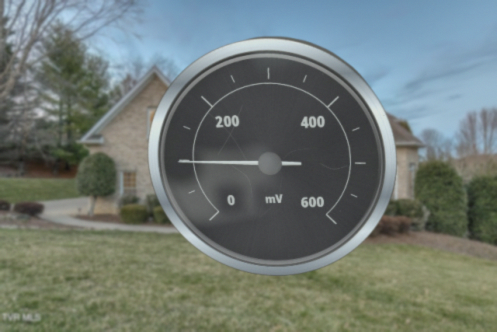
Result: 100 mV
